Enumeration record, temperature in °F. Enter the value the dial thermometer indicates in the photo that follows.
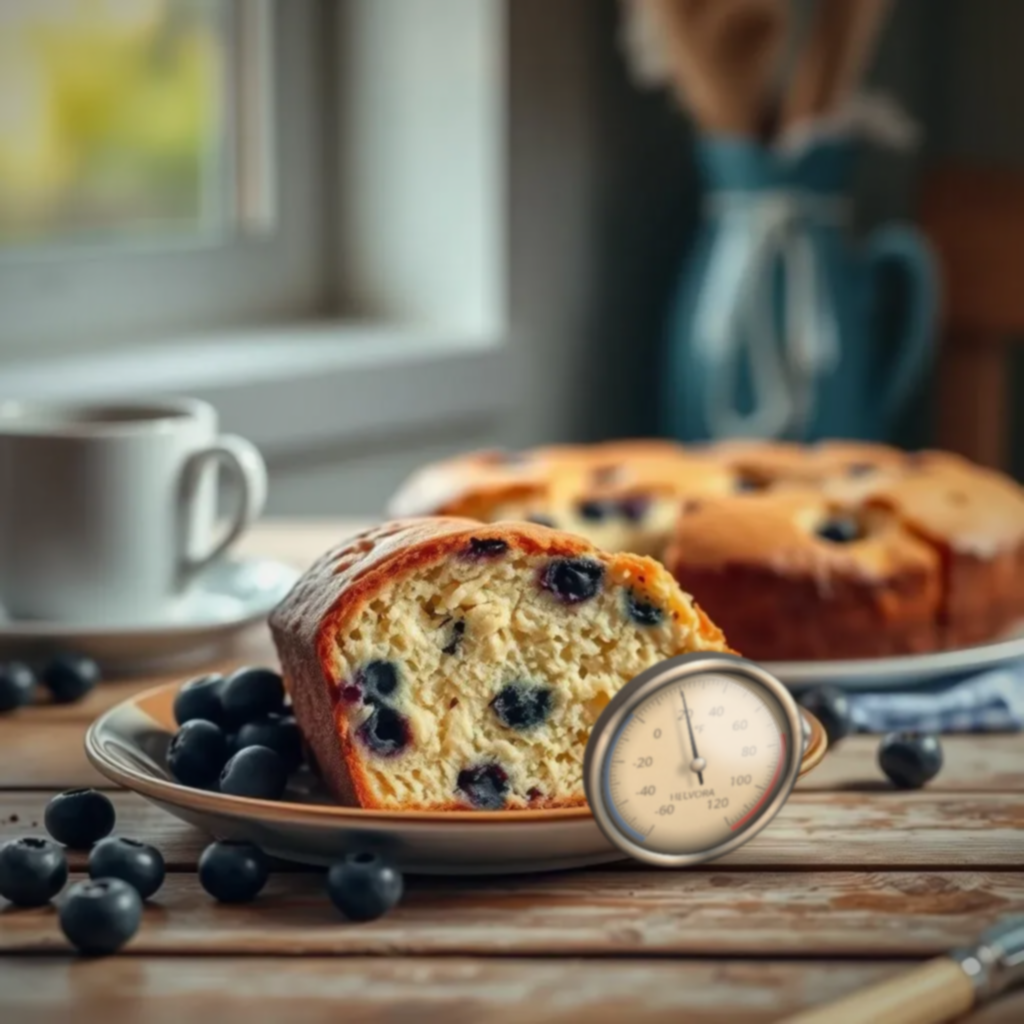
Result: 20 °F
